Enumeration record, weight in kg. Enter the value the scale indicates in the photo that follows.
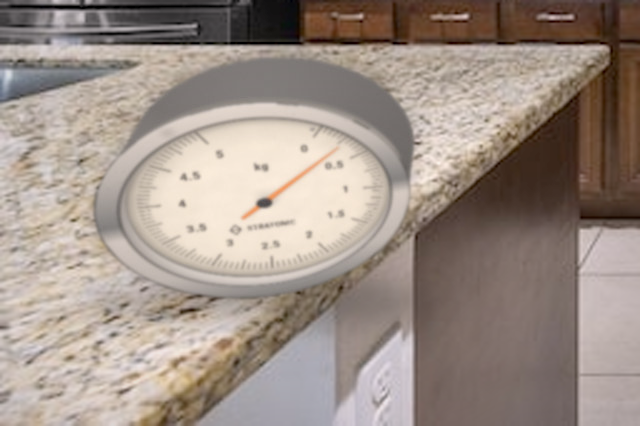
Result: 0.25 kg
